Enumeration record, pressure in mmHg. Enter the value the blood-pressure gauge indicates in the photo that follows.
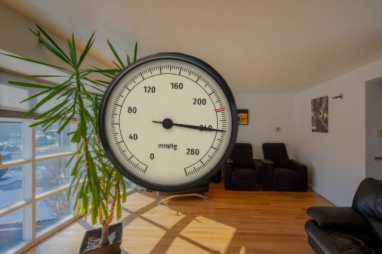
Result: 240 mmHg
